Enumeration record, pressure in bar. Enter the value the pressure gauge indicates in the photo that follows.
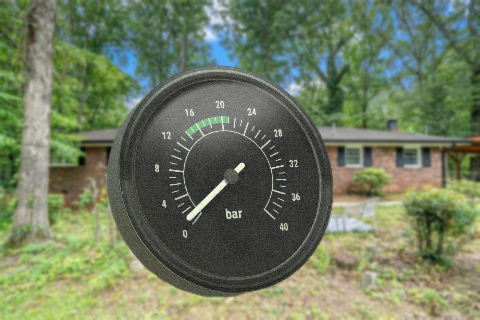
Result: 1 bar
